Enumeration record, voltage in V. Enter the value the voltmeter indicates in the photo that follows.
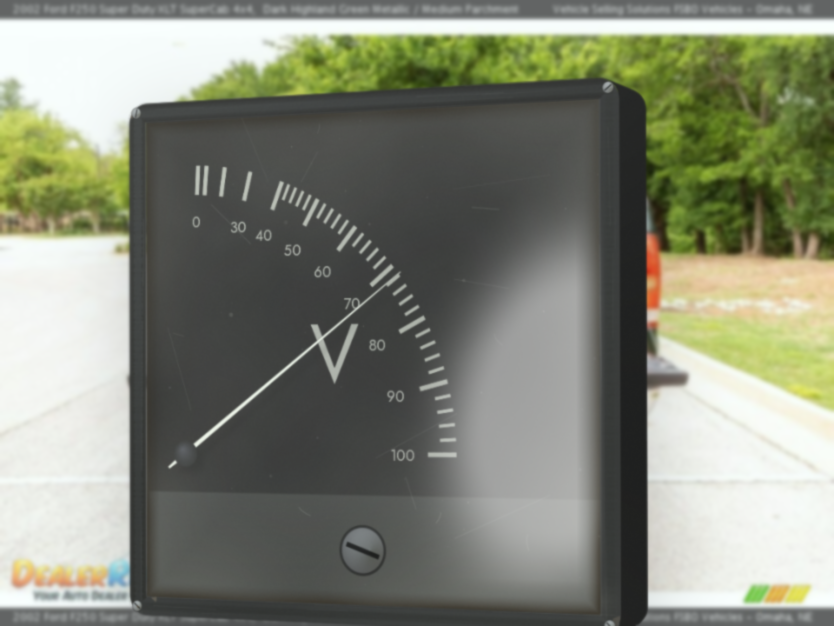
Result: 72 V
